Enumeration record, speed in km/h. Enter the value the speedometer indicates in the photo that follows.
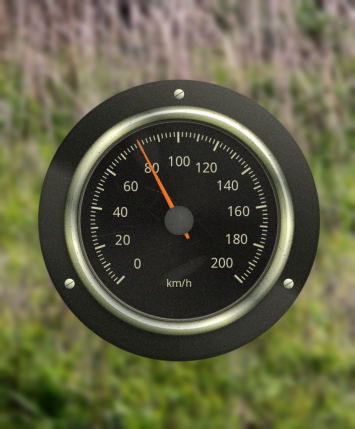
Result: 80 km/h
